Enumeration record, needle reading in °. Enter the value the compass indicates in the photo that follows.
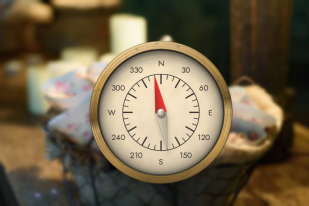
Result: 350 °
